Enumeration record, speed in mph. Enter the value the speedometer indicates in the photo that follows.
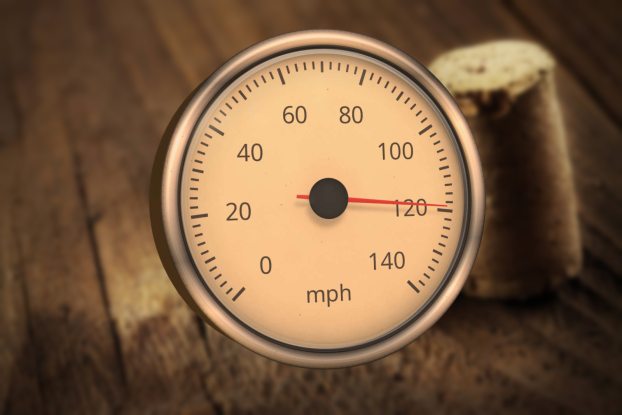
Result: 119 mph
